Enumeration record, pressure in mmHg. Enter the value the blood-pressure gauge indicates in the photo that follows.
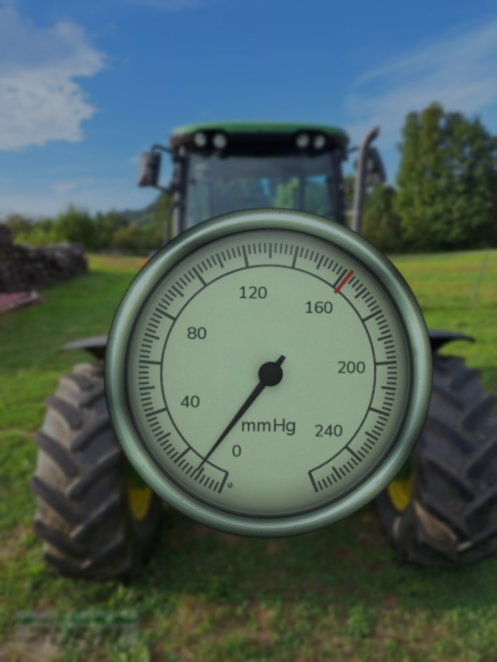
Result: 12 mmHg
